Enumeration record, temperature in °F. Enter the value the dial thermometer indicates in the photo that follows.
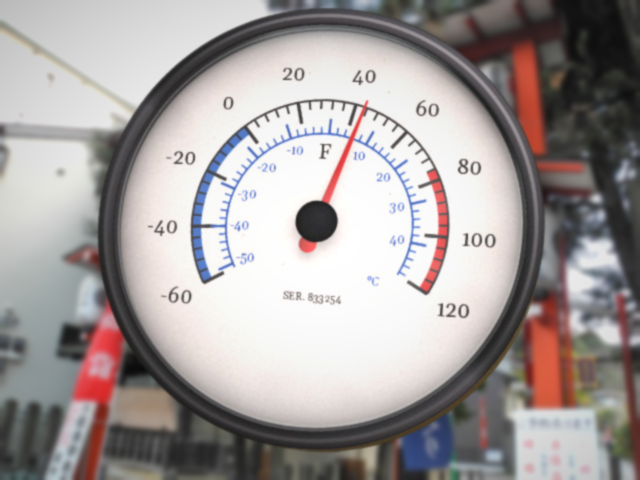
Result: 44 °F
